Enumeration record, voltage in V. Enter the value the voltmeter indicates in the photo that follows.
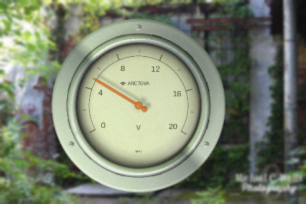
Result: 5 V
